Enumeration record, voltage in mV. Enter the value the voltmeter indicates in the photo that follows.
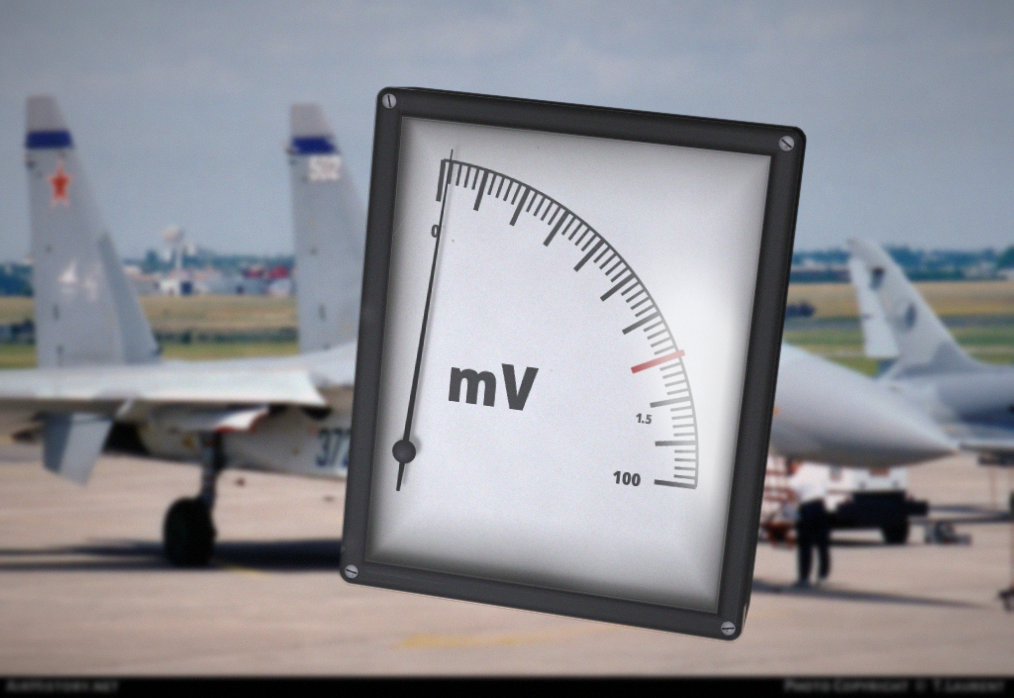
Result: 2 mV
